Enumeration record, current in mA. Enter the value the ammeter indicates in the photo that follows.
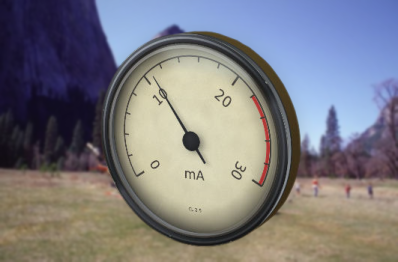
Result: 11 mA
